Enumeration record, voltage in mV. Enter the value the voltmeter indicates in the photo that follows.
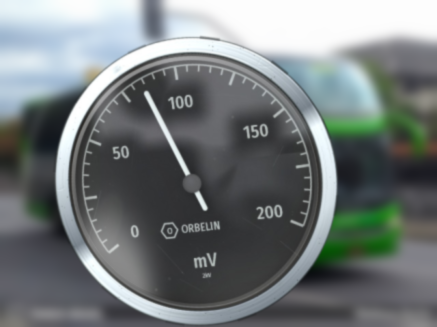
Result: 85 mV
